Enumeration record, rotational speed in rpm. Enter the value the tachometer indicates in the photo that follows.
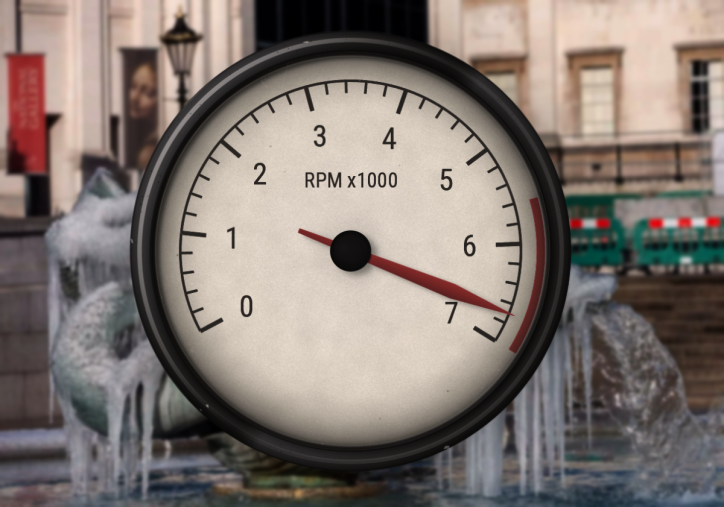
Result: 6700 rpm
